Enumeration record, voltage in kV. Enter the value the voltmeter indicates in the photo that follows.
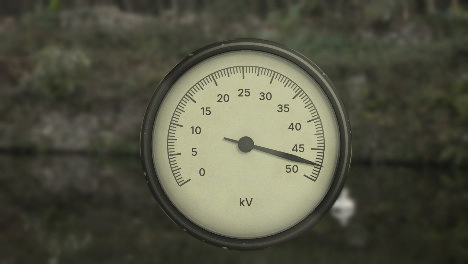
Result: 47.5 kV
